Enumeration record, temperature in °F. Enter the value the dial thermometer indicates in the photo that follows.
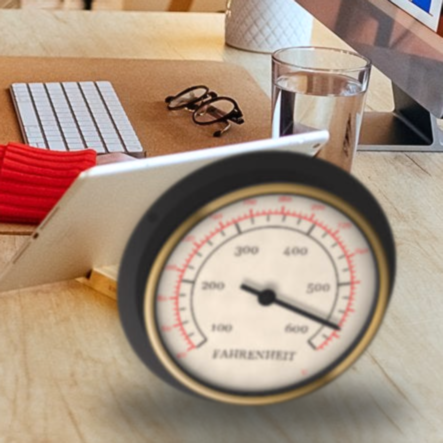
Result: 560 °F
